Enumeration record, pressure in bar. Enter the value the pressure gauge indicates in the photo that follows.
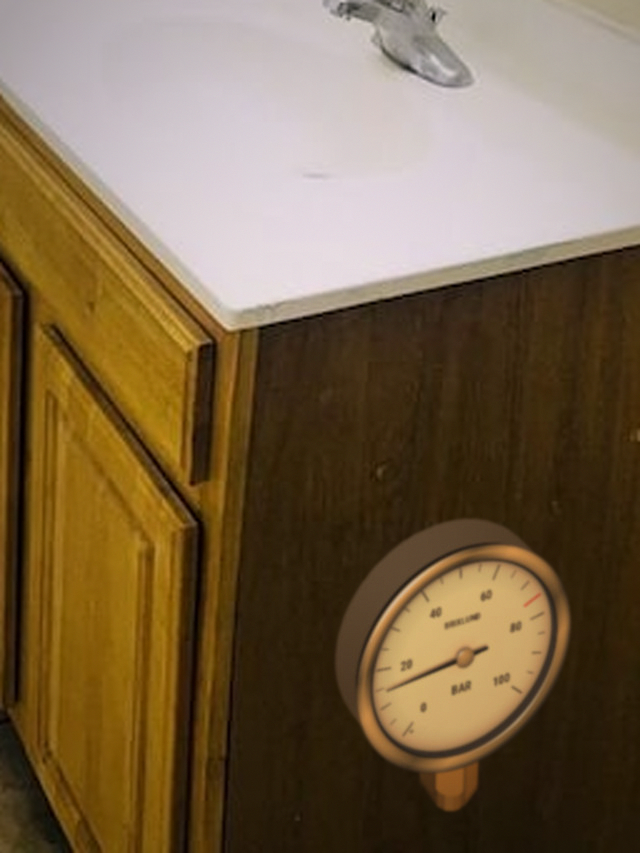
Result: 15 bar
